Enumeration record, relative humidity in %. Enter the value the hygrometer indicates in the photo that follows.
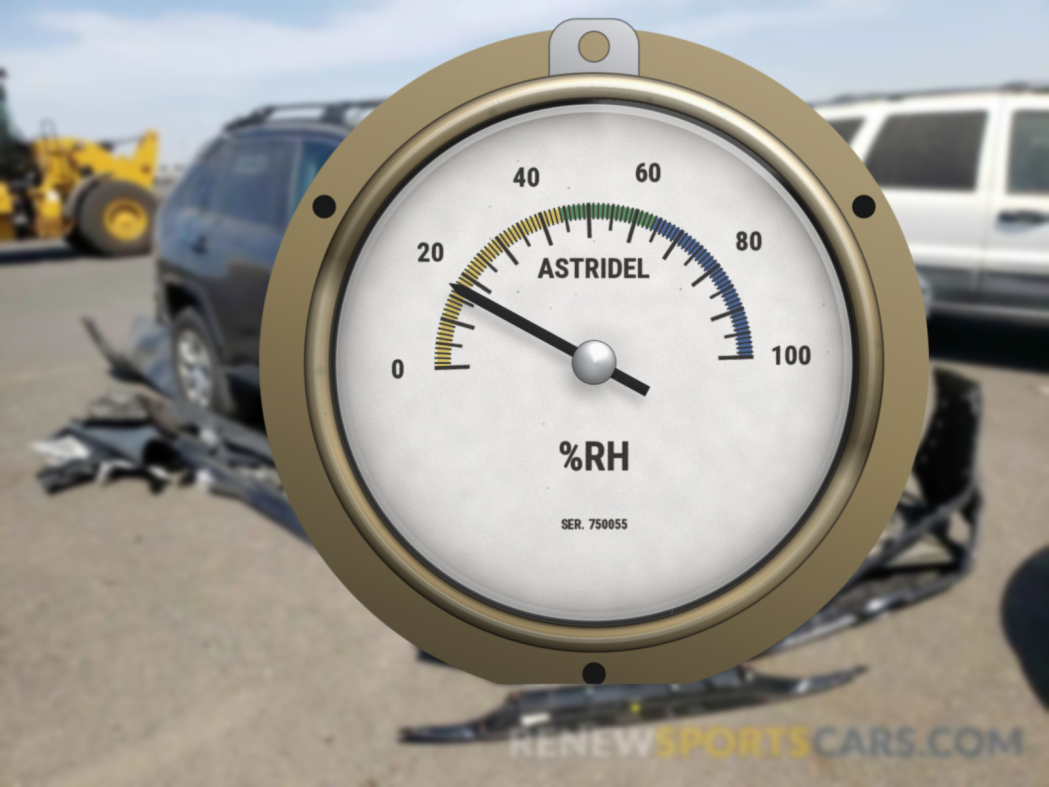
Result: 17 %
